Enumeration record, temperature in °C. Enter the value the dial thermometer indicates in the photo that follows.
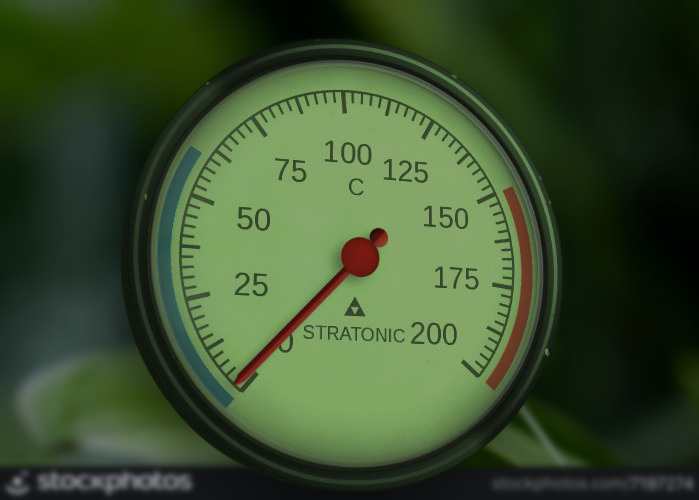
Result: 2.5 °C
